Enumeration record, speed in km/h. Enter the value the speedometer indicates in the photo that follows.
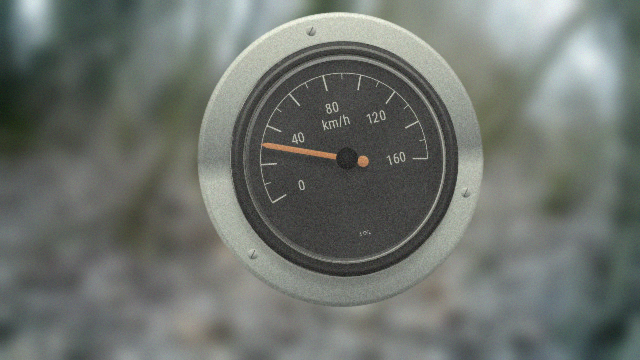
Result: 30 km/h
